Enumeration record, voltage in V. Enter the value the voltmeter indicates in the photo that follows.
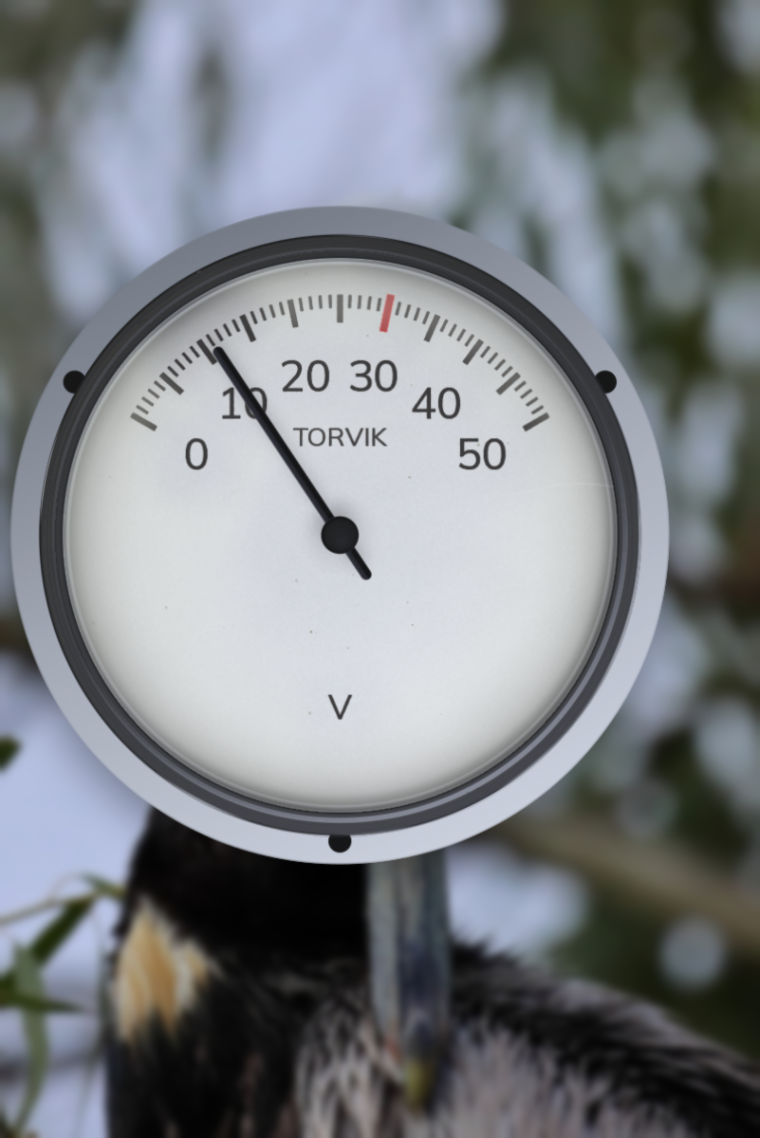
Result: 11 V
